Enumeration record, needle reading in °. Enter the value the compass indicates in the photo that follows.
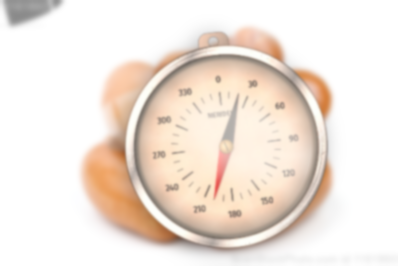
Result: 200 °
